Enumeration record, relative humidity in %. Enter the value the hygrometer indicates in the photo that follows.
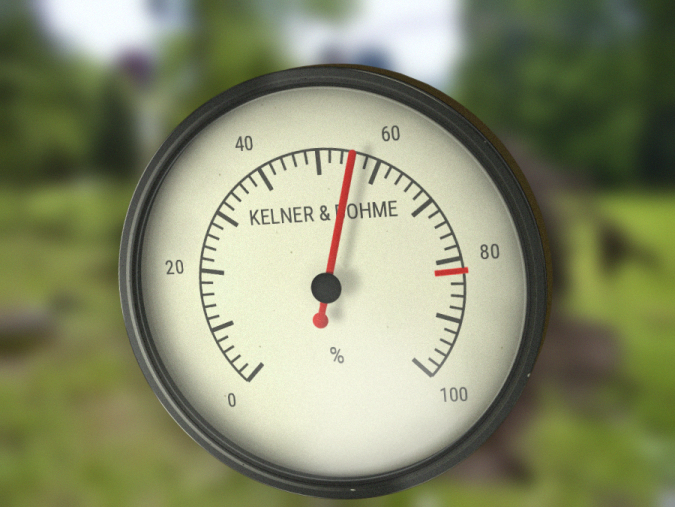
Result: 56 %
